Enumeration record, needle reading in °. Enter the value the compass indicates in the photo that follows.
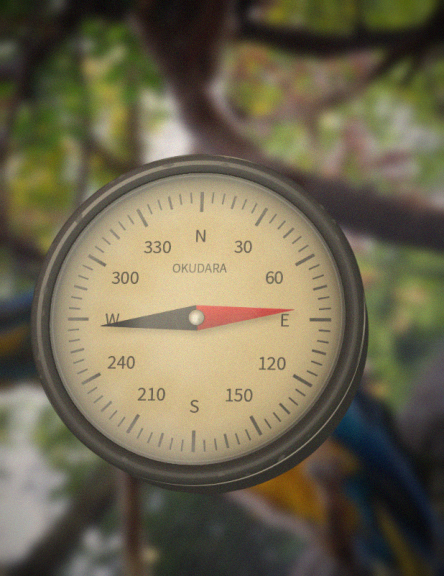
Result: 85 °
